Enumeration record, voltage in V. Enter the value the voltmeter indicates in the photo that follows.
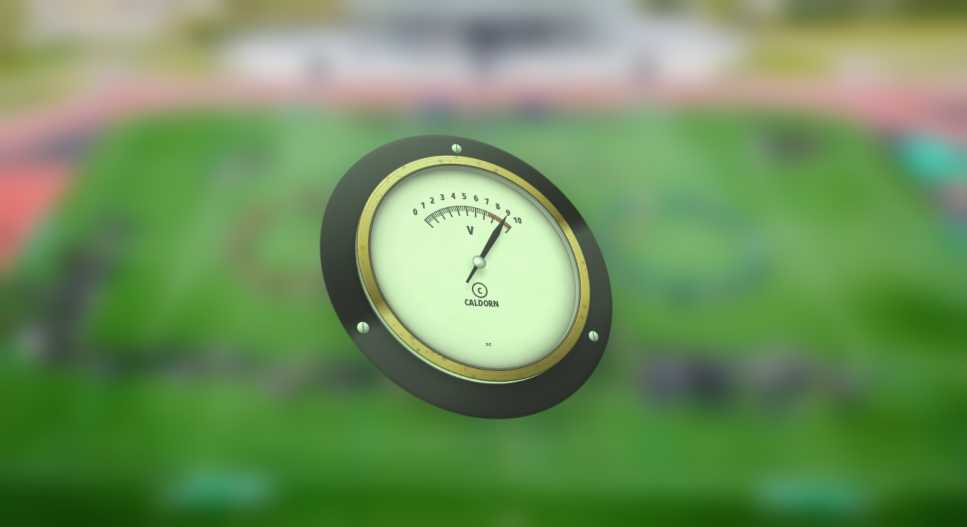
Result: 9 V
